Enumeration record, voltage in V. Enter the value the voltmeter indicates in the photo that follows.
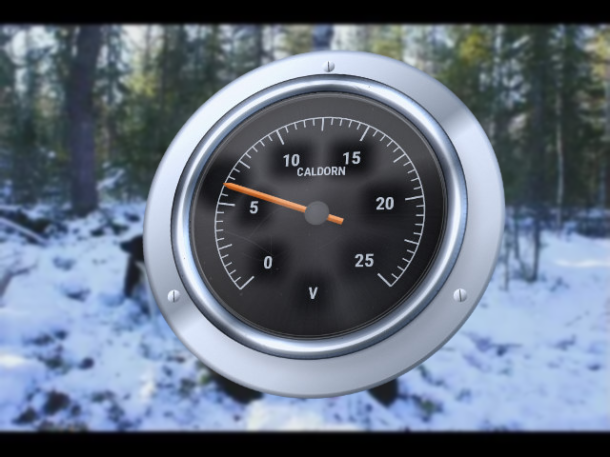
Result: 6 V
